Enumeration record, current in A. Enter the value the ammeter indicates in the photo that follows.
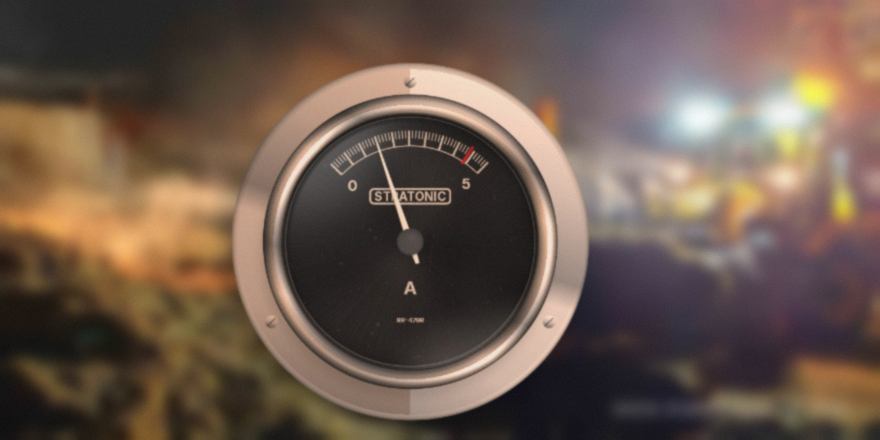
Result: 1.5 A
